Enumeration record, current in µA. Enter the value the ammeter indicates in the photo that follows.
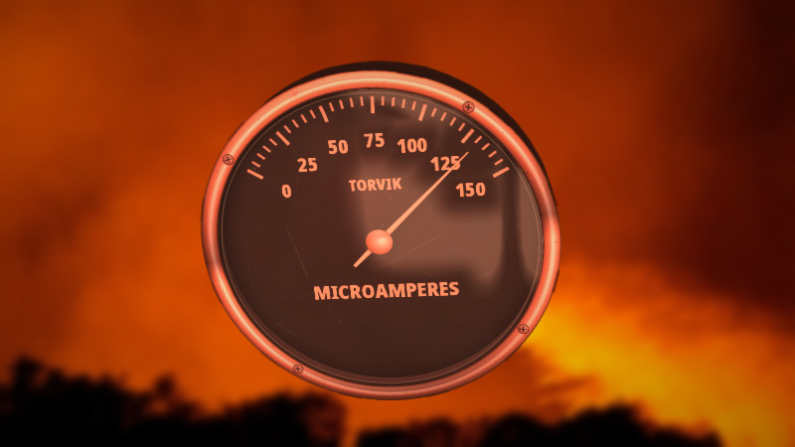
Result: 130 µA
